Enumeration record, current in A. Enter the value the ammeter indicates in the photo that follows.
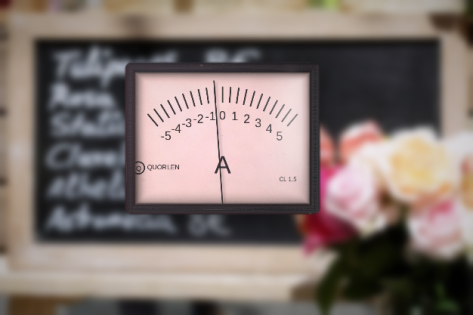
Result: -0.5 A
